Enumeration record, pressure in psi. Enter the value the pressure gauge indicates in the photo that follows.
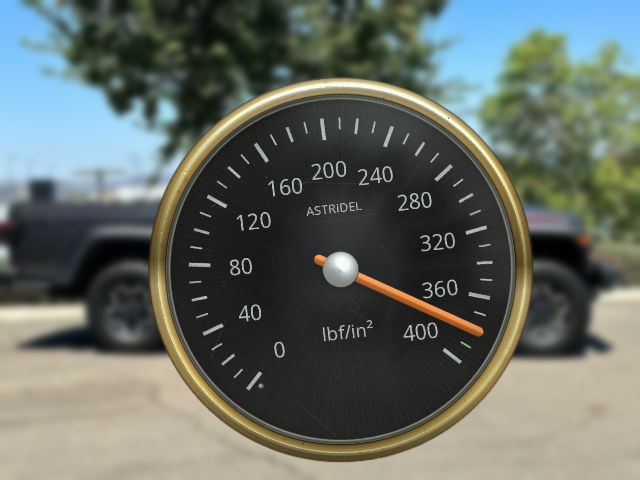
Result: 380 psi
